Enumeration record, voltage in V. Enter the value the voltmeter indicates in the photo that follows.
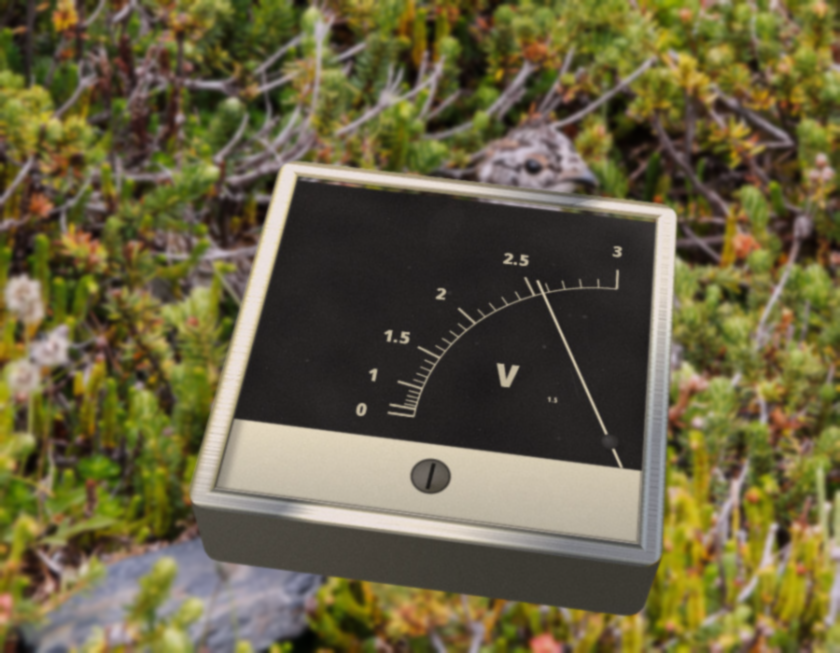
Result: 2.55 V
